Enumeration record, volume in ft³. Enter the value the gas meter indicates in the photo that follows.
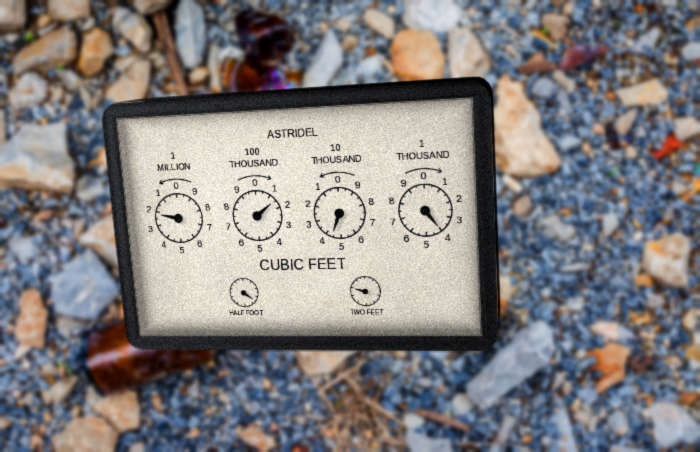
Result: 214400 ft³
